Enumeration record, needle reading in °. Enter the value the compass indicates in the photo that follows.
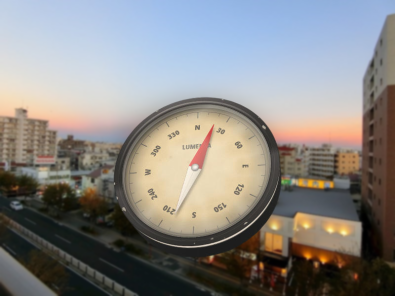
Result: 20 °
